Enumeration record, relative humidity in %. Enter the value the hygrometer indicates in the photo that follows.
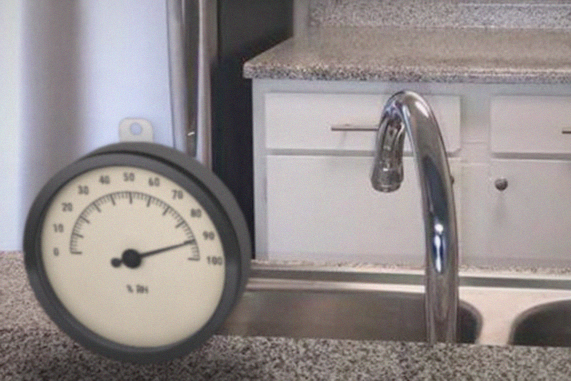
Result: 90 %
